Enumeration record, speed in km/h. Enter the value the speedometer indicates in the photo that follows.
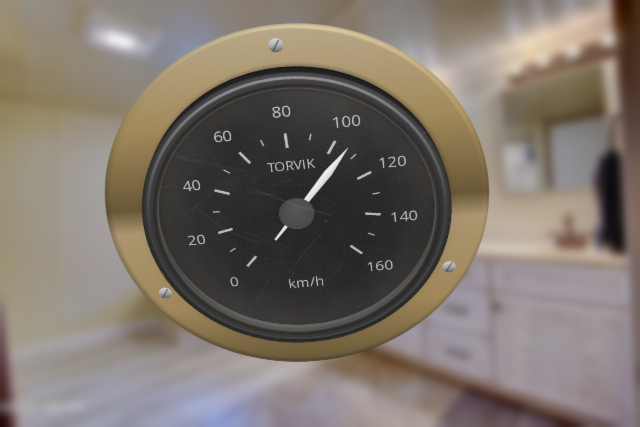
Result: 105 km/h
